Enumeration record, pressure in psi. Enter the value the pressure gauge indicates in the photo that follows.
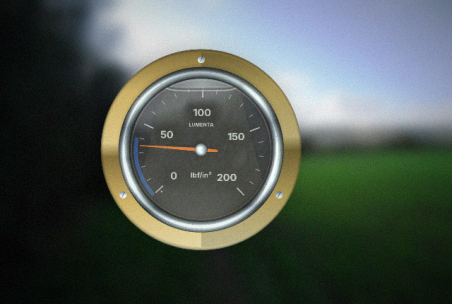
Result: 35 psi
